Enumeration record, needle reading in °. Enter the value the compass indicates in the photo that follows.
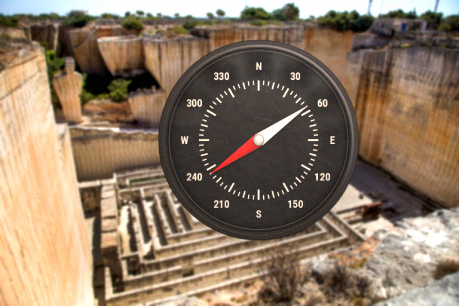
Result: 235 °
